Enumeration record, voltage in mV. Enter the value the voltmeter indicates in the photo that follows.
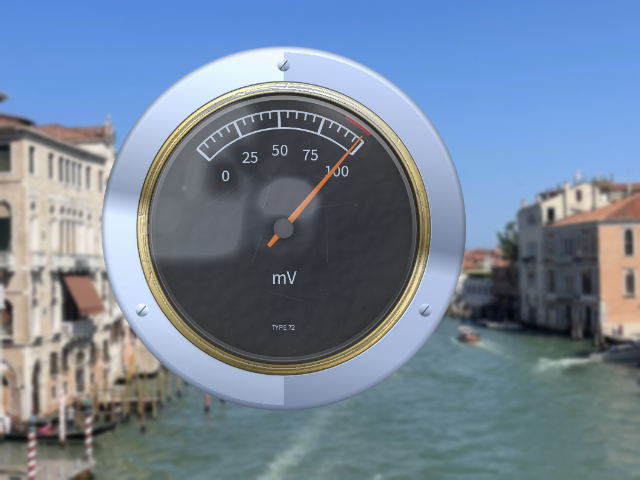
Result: 97.5 mV
